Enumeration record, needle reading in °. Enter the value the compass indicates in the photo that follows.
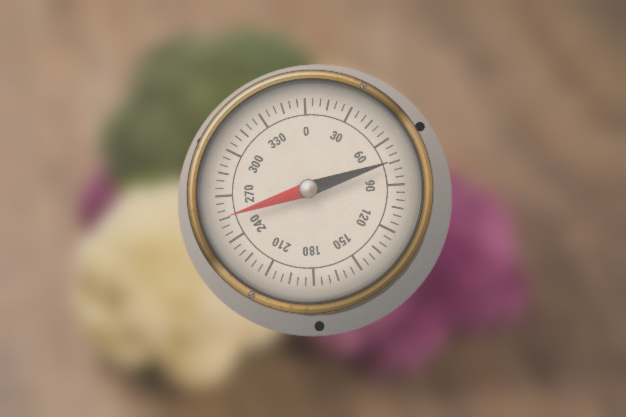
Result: 255 °
